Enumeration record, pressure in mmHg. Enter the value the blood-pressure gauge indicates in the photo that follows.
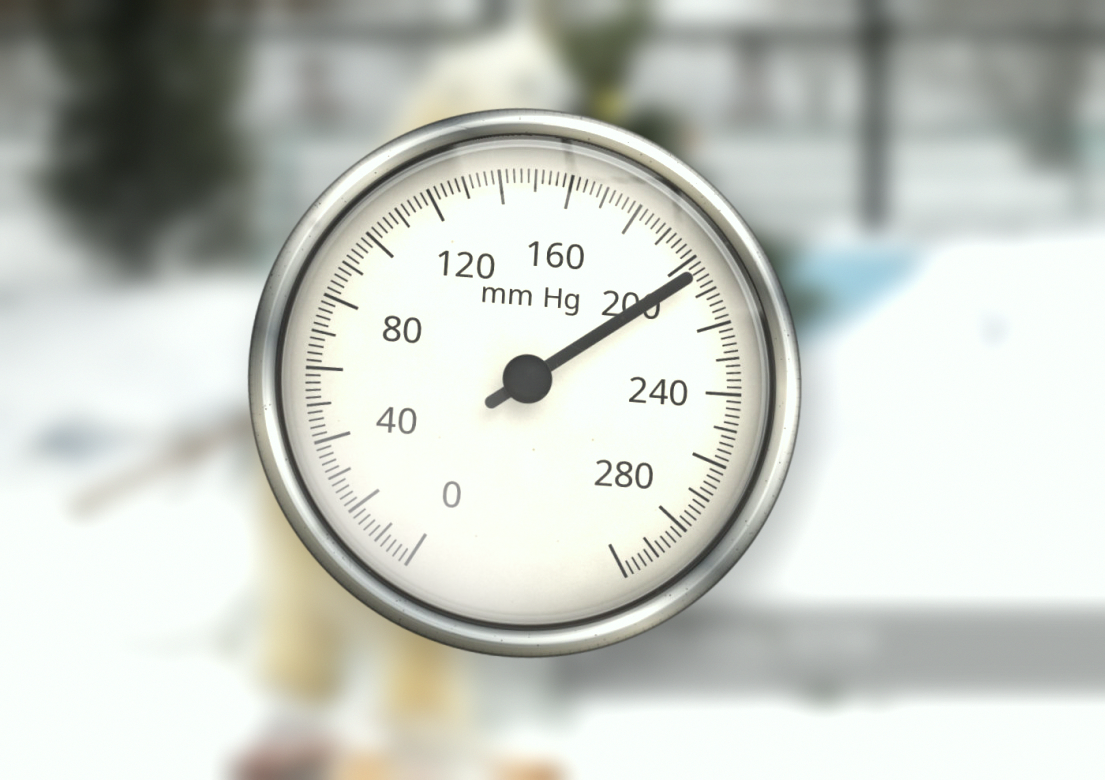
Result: 204 mmHg
